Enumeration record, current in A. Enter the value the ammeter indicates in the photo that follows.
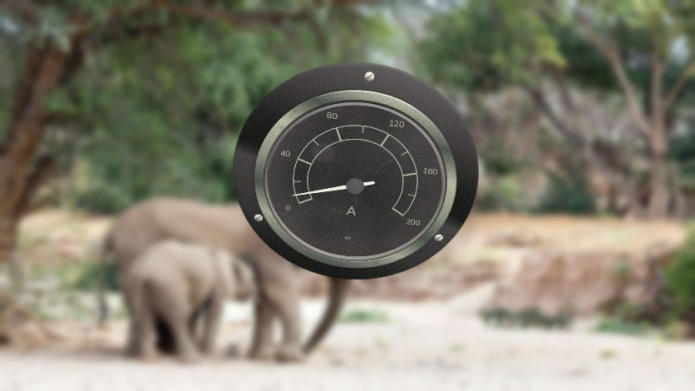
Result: 10 A
